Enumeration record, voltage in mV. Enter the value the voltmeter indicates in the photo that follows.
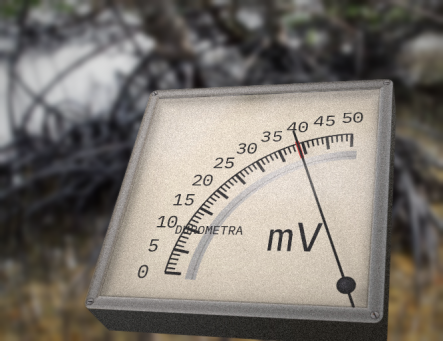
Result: 39 mV
